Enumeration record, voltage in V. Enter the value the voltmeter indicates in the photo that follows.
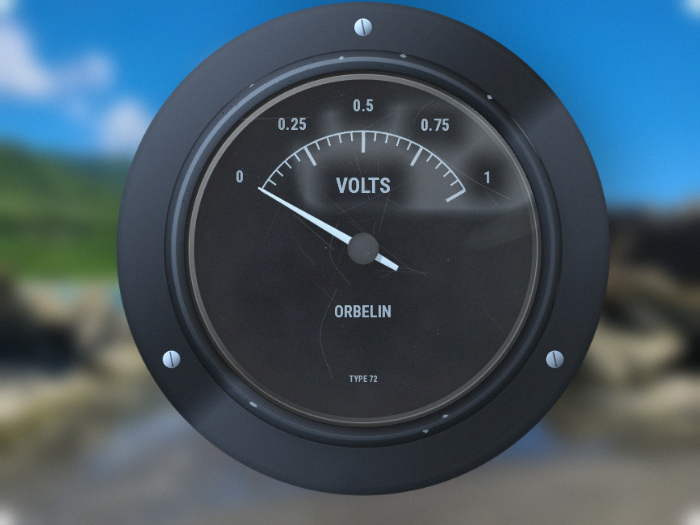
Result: 0 V
